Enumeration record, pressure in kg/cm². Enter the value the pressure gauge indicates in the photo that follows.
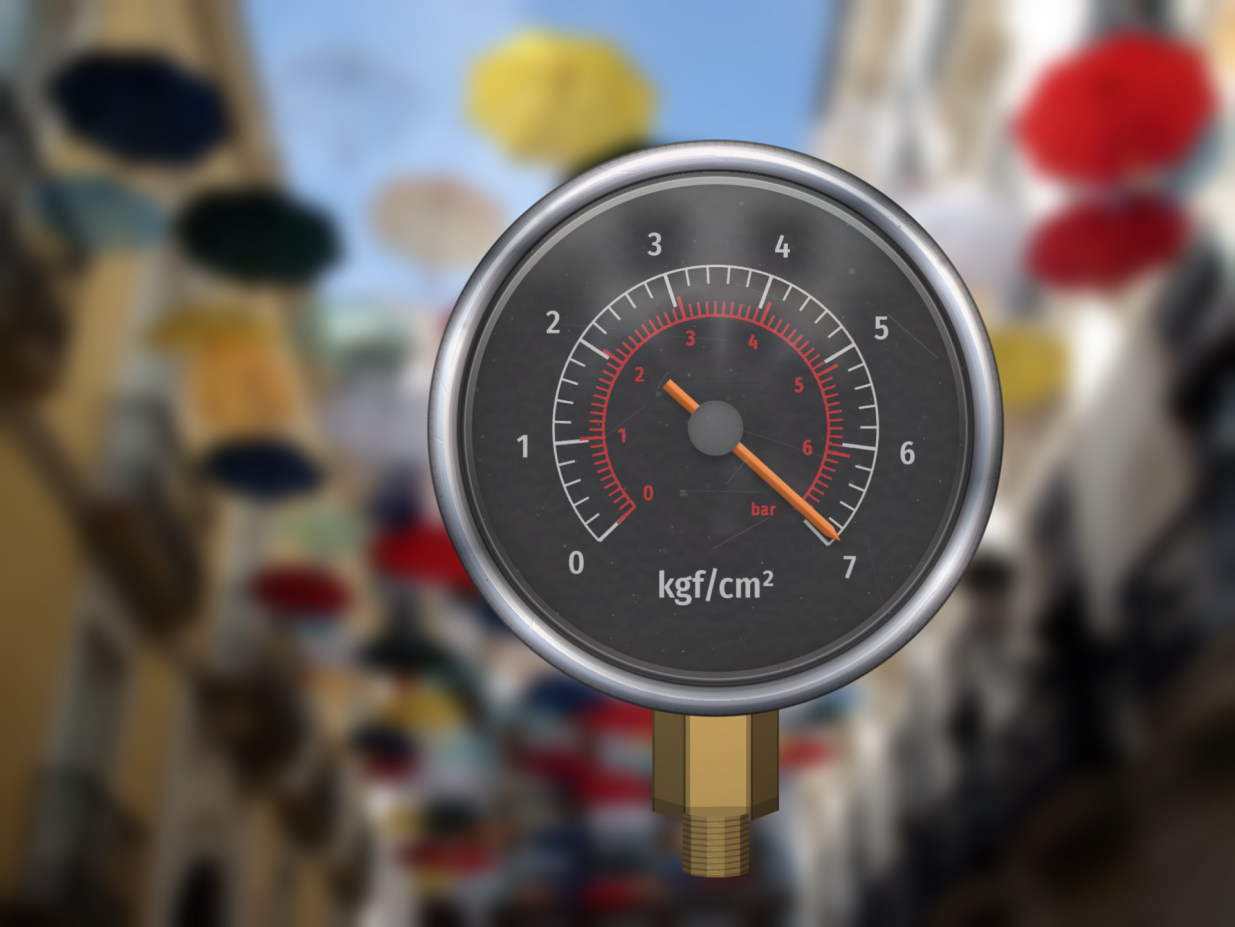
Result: 6.9 kg/cm²
